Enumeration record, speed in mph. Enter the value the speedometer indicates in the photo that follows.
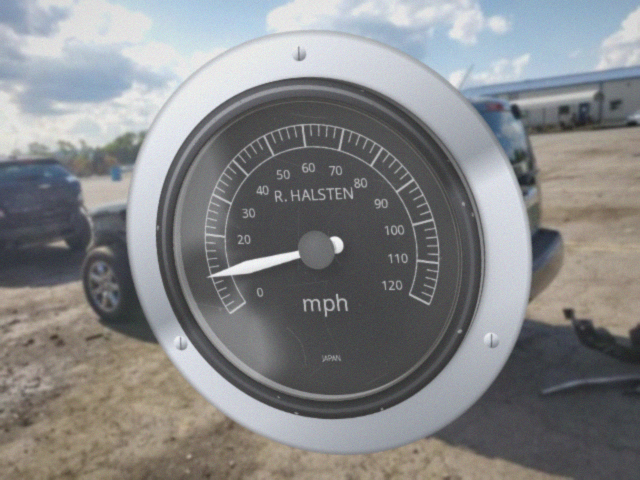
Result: 10 mph
